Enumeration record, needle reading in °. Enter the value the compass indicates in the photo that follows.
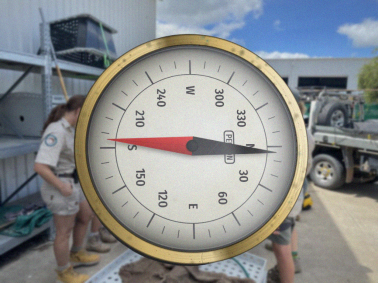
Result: 185 °
